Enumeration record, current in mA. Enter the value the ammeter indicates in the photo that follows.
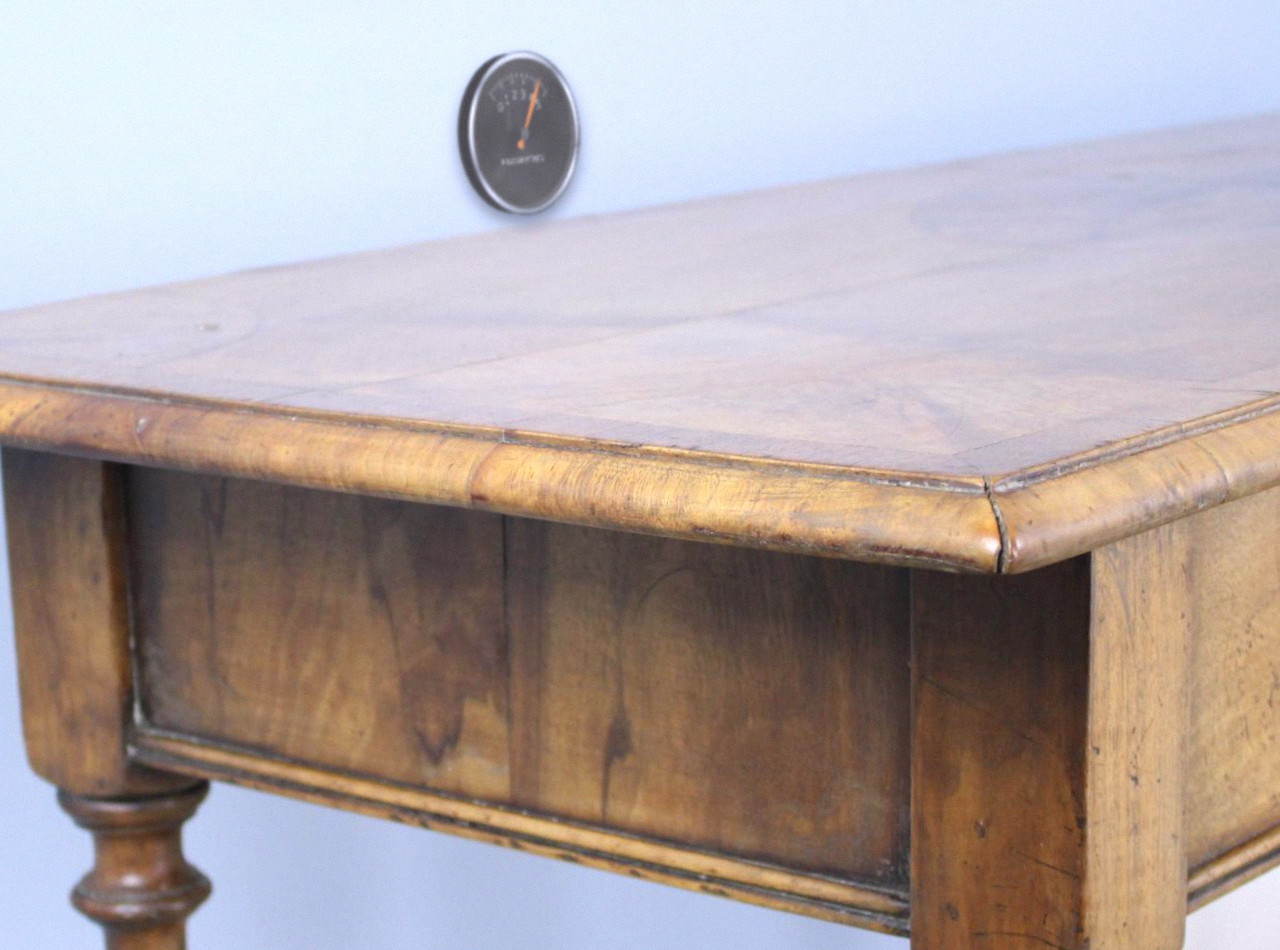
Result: 4 mA
